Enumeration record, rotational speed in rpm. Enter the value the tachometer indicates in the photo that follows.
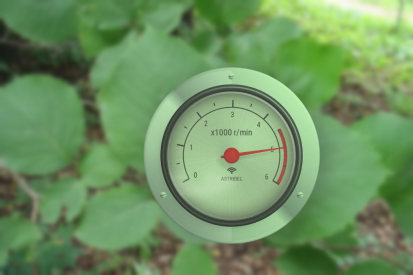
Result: 5000 rpm
